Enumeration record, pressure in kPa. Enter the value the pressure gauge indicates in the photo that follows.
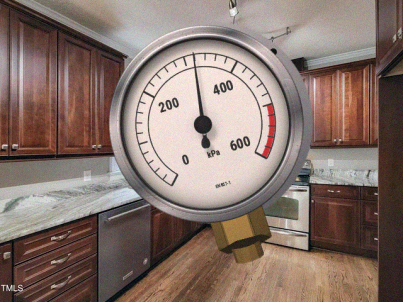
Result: 320 kPa
